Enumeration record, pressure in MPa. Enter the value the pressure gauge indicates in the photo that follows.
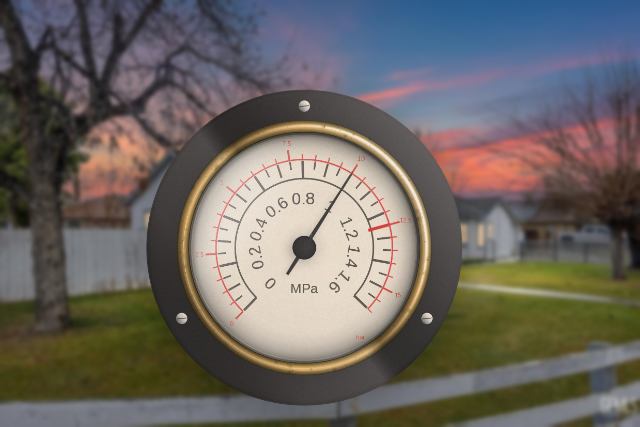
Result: 1 MPa
